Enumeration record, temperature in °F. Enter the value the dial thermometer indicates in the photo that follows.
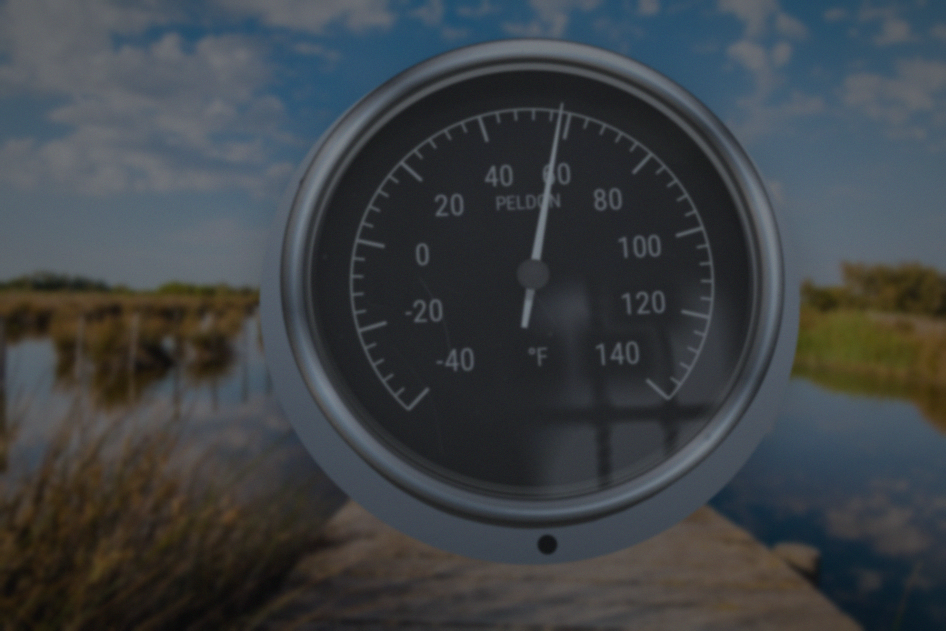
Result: 58 °F
